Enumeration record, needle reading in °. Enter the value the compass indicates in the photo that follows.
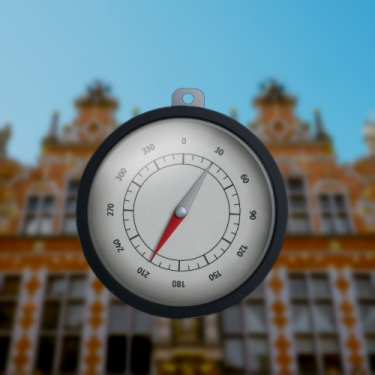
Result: 210 °
